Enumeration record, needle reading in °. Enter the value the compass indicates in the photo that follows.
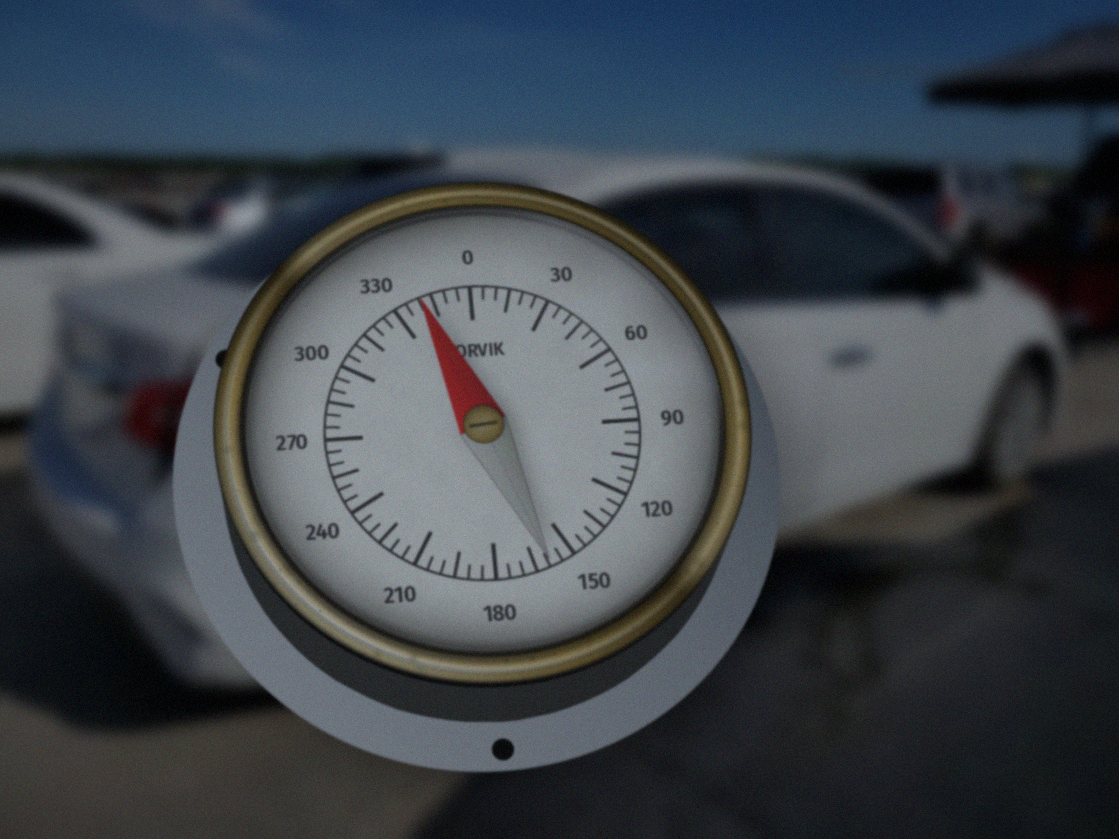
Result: 340 °
